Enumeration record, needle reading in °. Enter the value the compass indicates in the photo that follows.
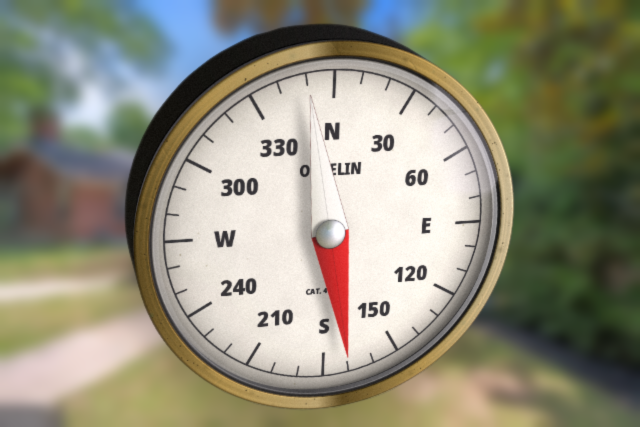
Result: 170 °
